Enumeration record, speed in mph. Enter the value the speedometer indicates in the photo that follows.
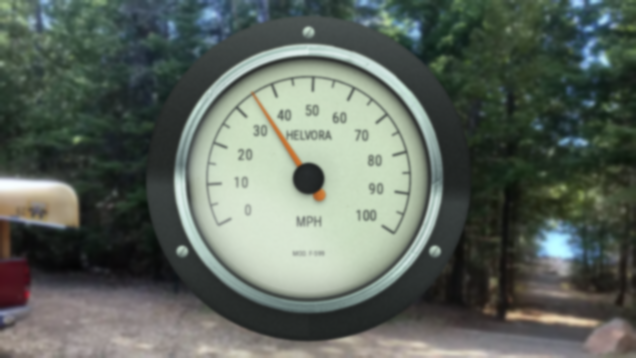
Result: 35 mph
